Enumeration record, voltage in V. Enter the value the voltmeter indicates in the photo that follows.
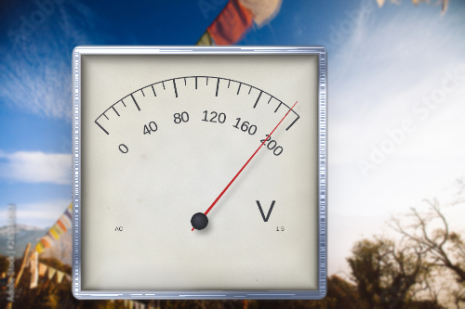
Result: 190 V
